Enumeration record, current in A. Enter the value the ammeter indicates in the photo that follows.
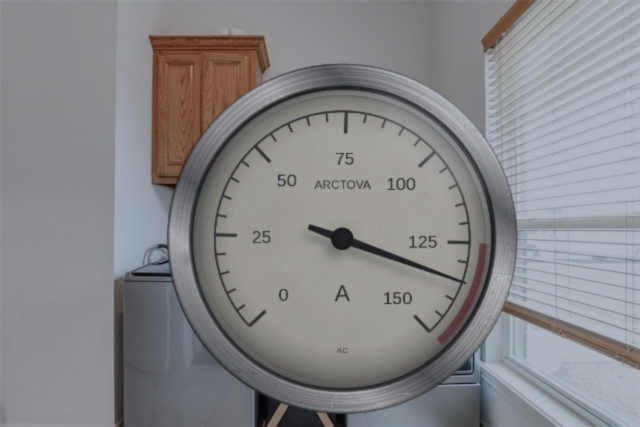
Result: 135 A
